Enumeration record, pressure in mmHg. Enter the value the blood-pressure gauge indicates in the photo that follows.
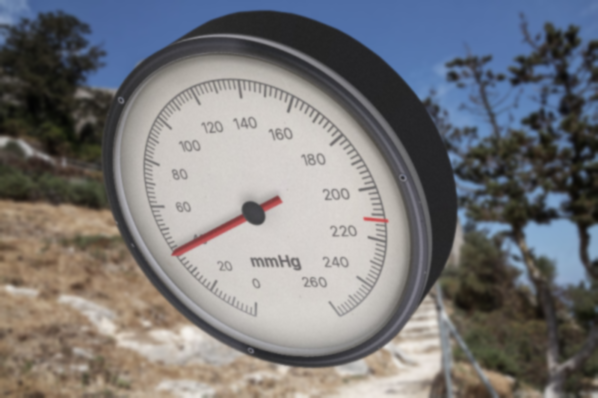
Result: 40 mmHg
